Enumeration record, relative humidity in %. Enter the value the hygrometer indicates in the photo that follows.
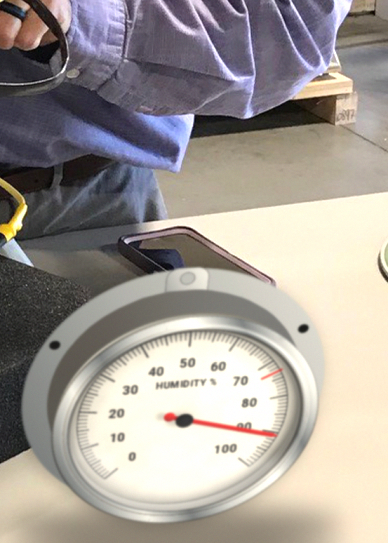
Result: 90 %
